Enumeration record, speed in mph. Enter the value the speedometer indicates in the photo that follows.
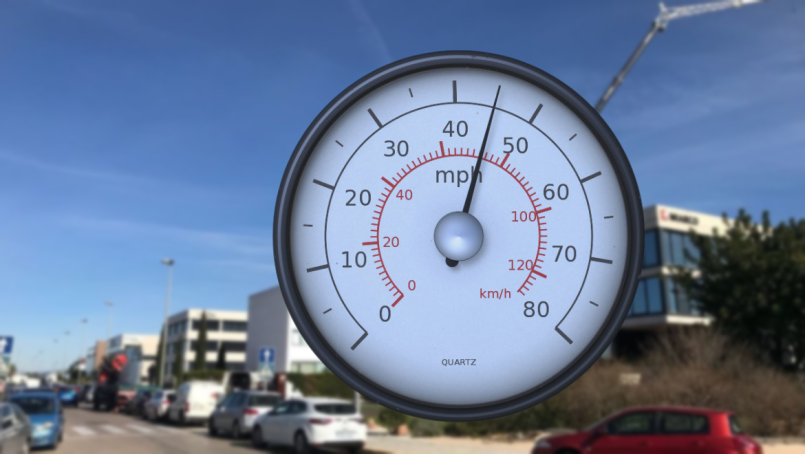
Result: 45 mph
